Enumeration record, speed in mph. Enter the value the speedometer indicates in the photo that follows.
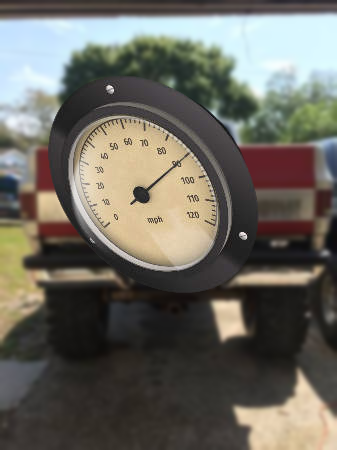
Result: 90 mph
